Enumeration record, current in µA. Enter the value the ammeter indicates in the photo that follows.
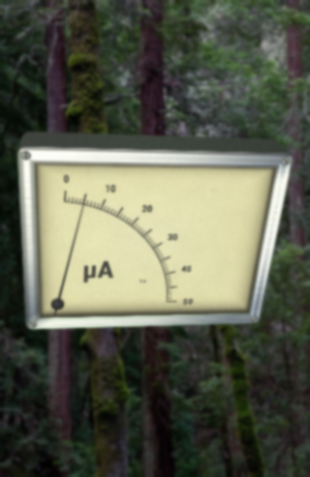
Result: 5 µA
